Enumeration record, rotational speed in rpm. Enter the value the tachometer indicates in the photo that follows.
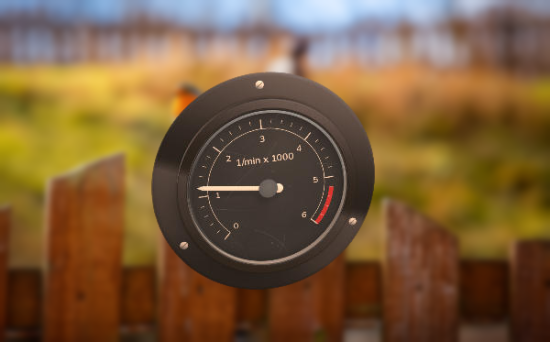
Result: 1200 rpm
